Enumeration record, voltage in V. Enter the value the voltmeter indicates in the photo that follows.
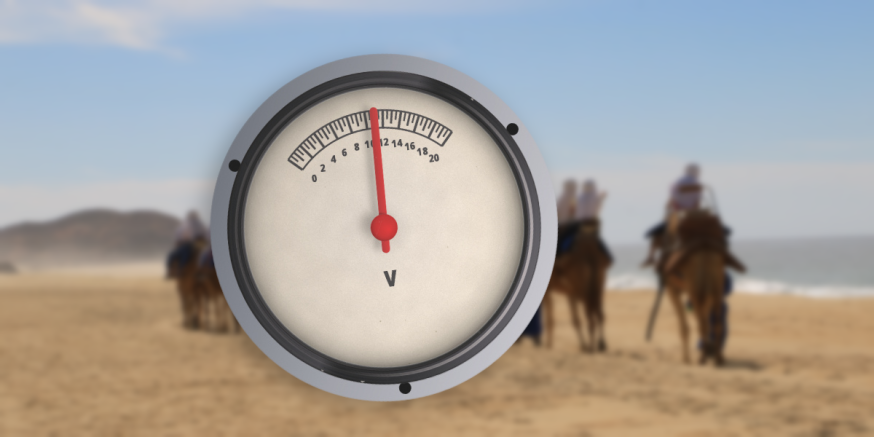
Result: 11 V
